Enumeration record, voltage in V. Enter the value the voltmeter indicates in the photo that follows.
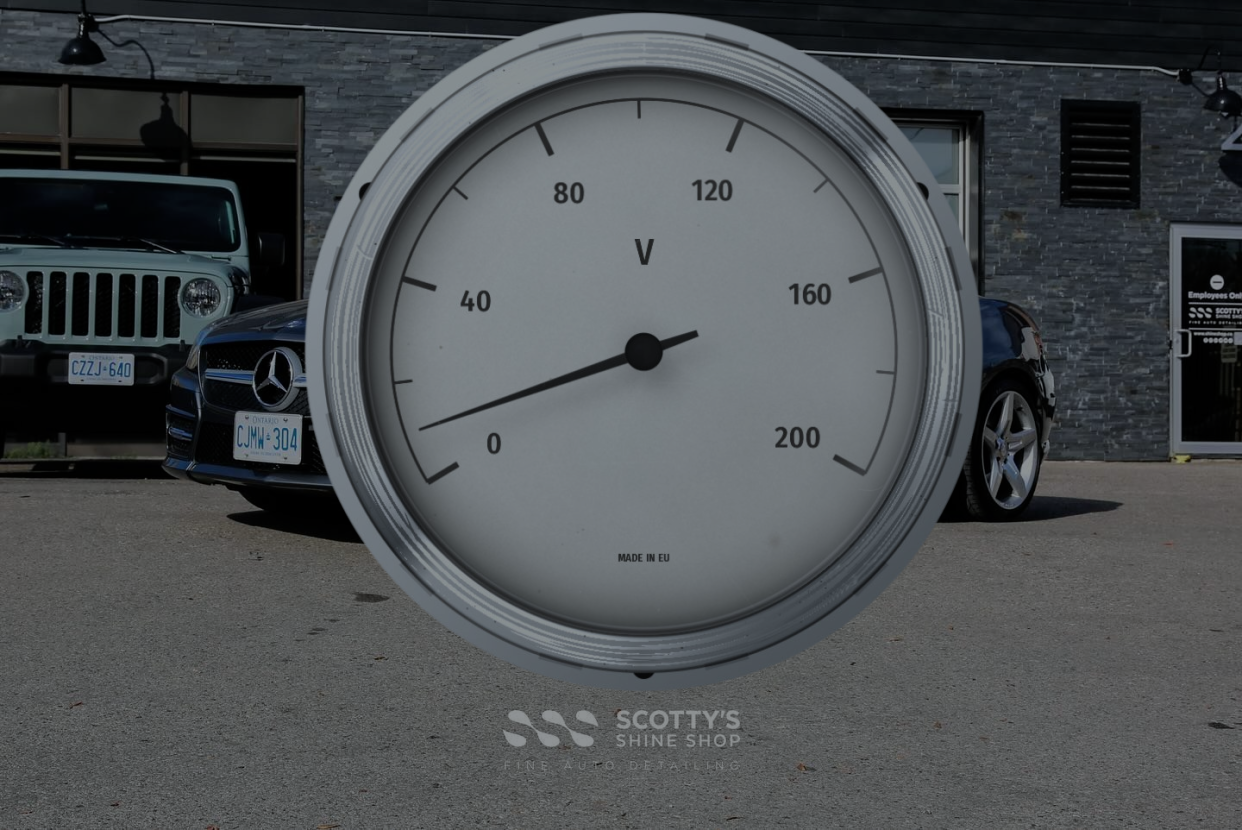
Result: 10 V
